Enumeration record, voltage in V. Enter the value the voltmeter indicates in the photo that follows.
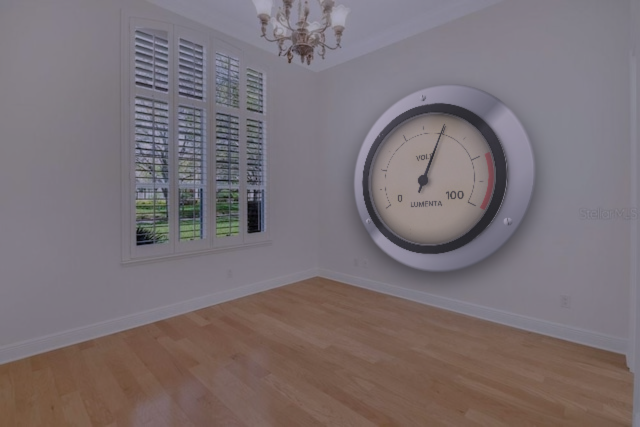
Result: 60 V
